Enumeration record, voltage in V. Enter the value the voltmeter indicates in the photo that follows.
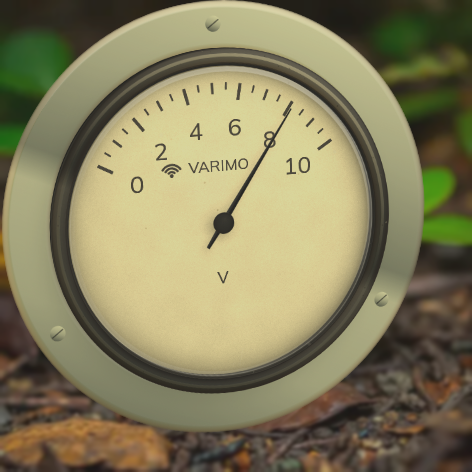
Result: 8 V
